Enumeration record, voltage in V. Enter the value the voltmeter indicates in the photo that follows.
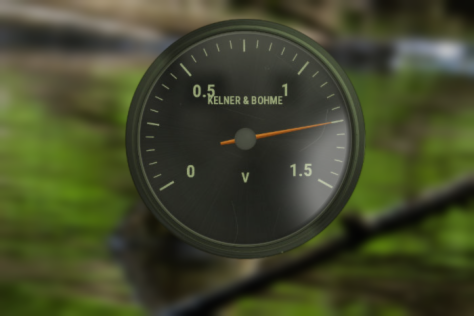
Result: 1.25 V
